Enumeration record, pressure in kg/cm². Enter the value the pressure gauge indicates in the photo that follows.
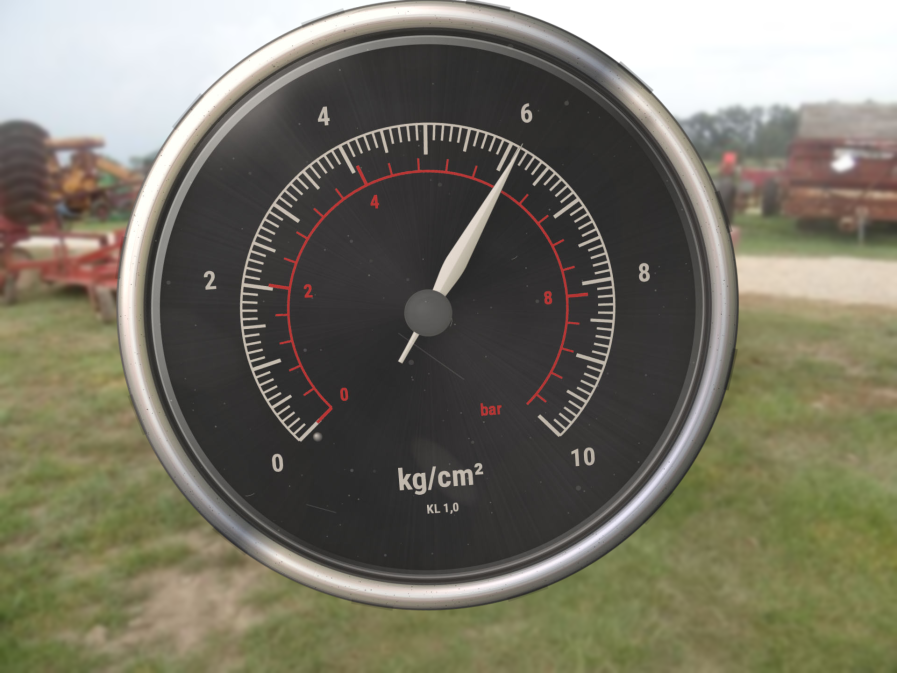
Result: 6.1 kg/cm²
